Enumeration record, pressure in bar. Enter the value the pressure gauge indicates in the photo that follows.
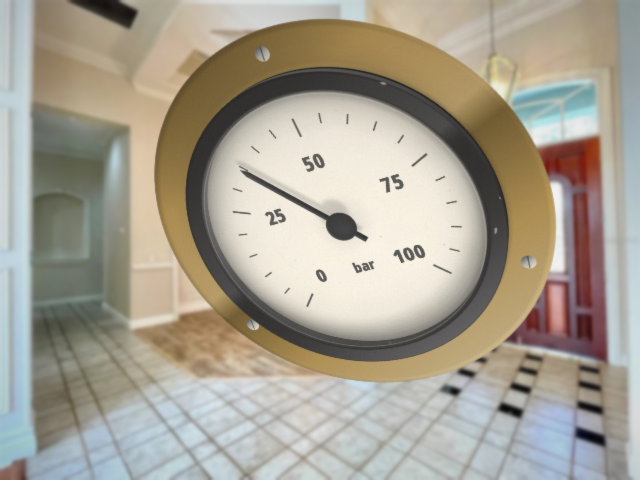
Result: 35 bar
